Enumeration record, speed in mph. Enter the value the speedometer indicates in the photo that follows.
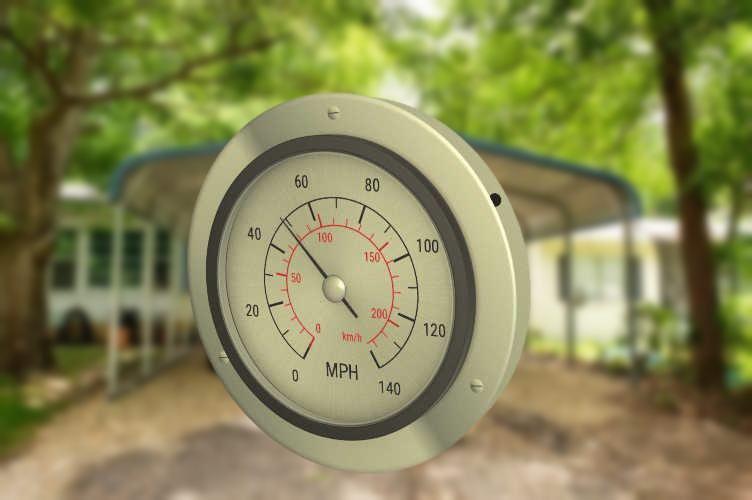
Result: 50 mph
